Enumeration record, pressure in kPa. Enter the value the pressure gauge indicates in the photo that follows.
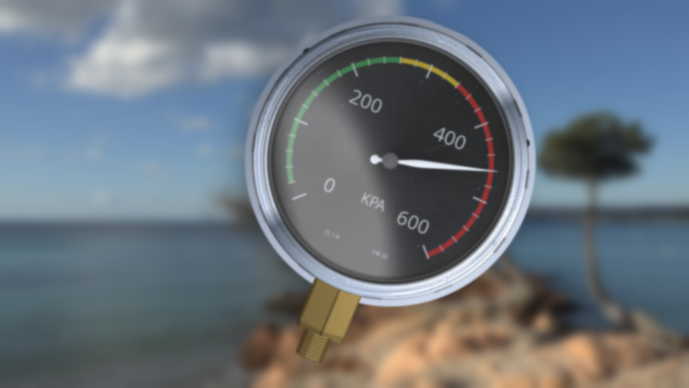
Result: 460 kPa
